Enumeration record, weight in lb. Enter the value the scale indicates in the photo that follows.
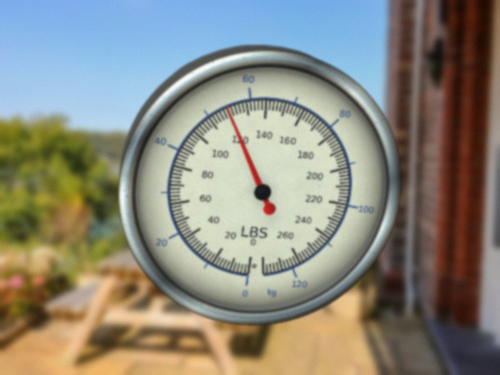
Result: 120 lb
